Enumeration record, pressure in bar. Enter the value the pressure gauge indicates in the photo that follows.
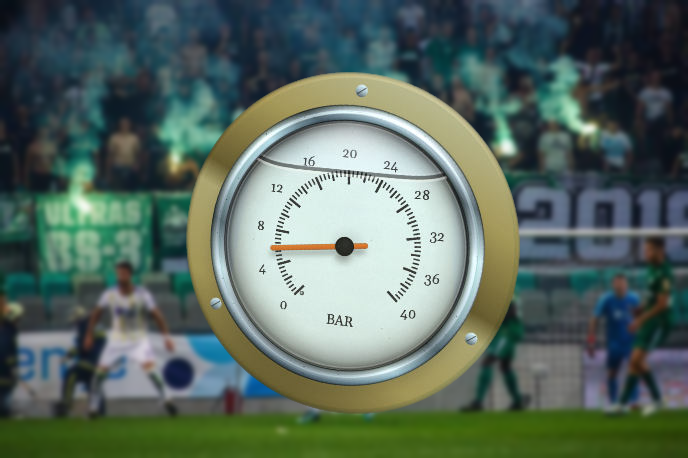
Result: 6 bar
